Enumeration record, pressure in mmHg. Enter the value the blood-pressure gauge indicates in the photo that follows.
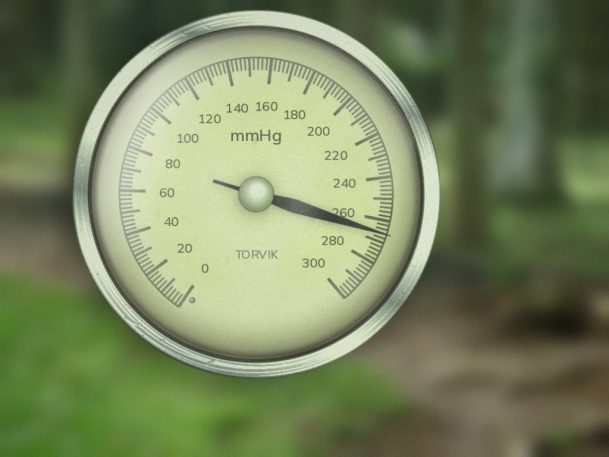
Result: 266 mmHg
